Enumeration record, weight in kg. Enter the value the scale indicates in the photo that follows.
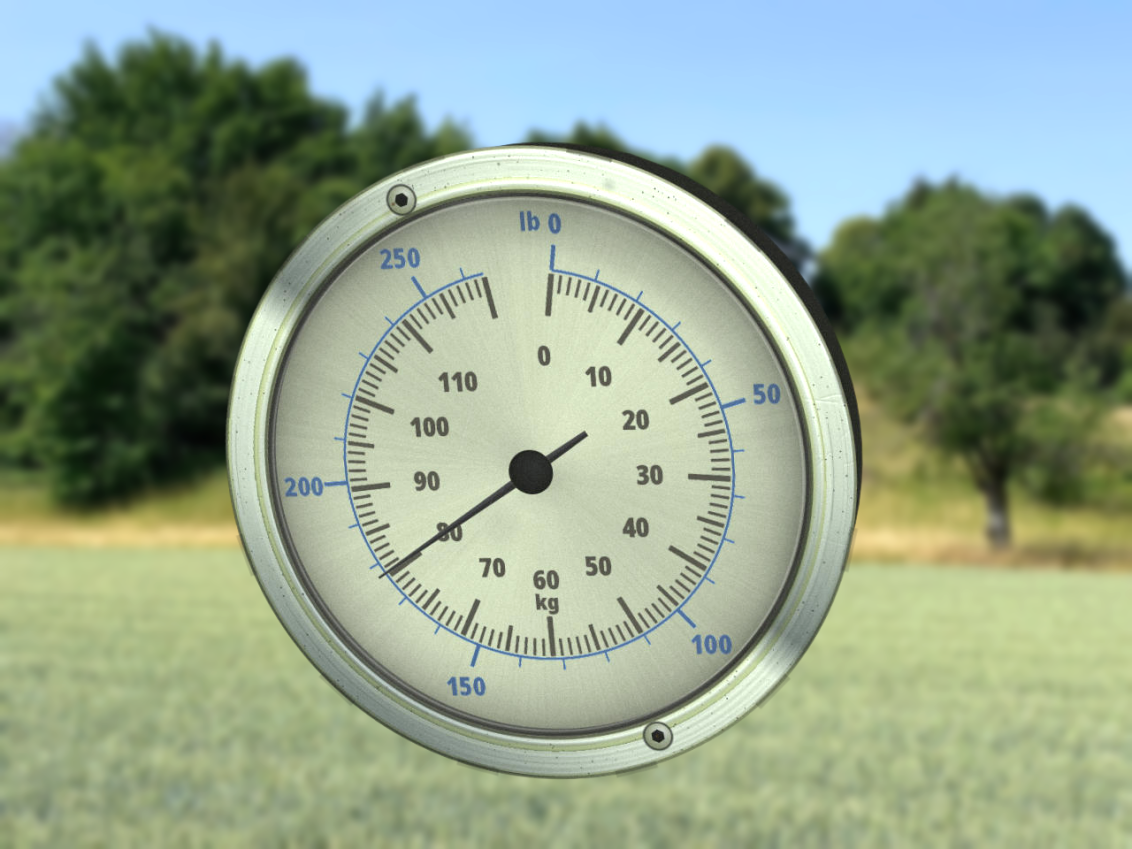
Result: 80.5 kg
